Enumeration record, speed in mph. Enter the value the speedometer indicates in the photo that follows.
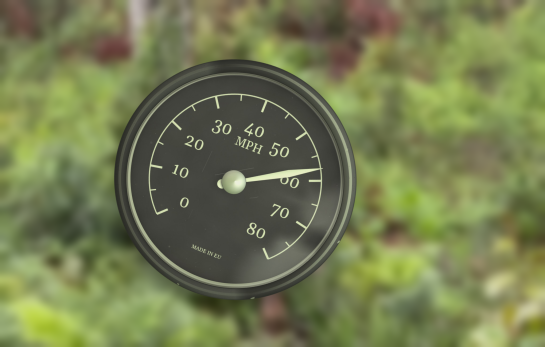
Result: 57.5 mph
